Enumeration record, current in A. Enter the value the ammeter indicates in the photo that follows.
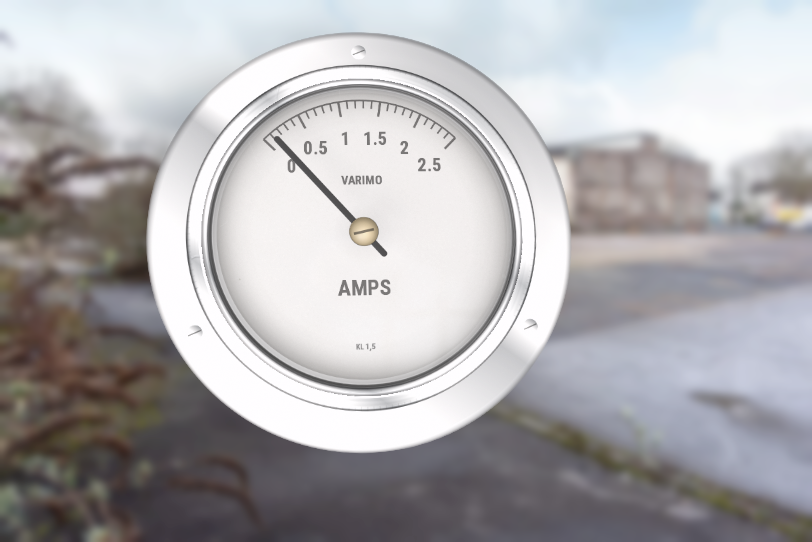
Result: 0.1 A
